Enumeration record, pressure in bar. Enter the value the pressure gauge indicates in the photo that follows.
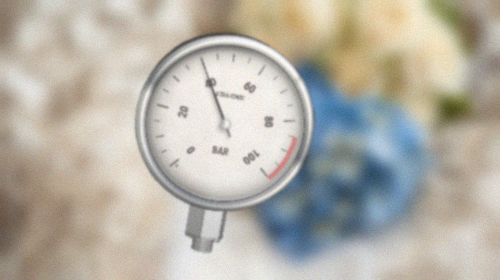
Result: 40 bar
